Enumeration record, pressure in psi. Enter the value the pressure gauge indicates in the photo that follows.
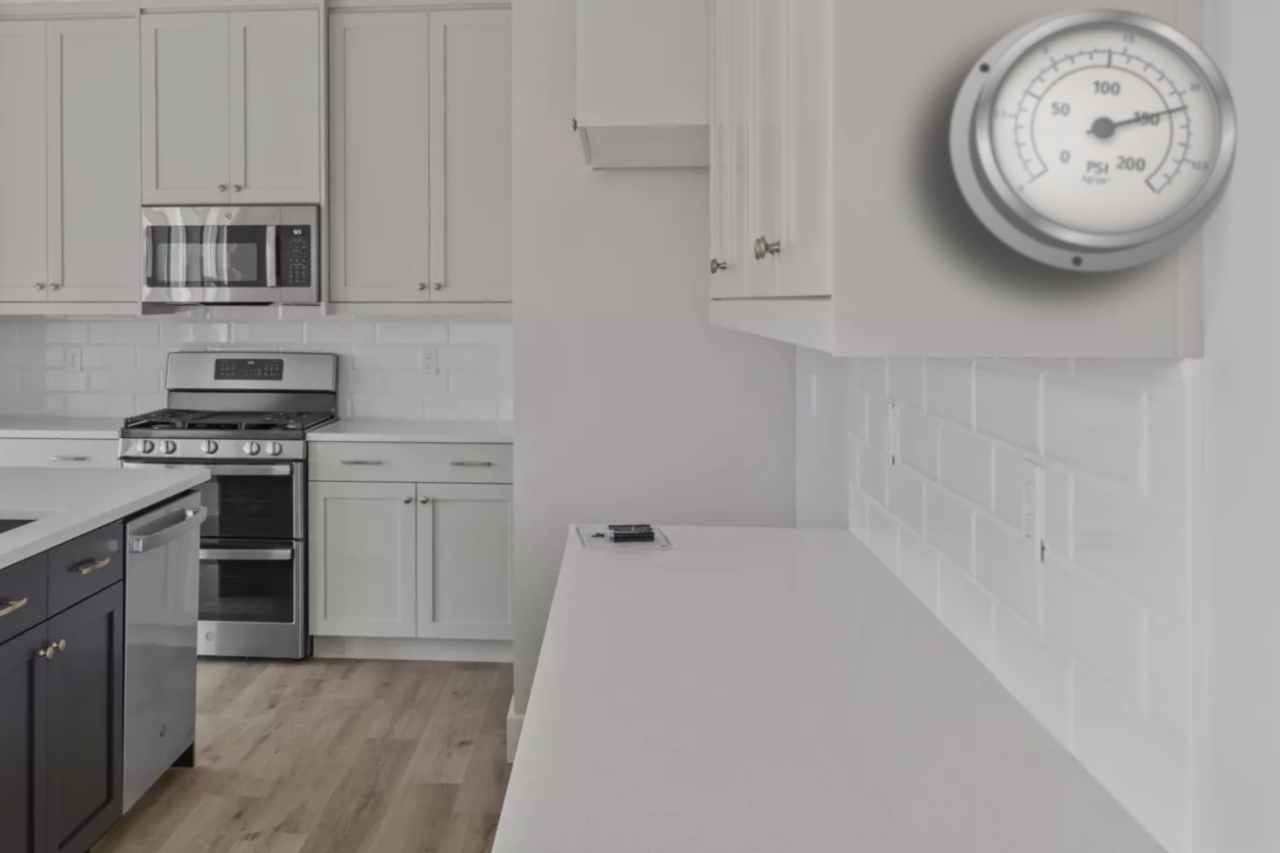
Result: 150 psi
